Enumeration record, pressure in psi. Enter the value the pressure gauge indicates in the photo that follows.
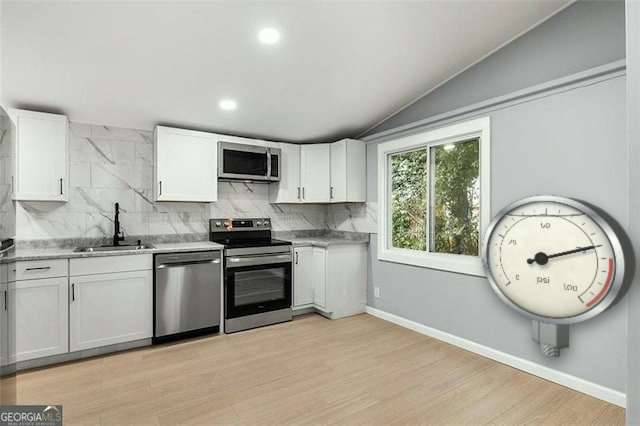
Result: 75 psi
